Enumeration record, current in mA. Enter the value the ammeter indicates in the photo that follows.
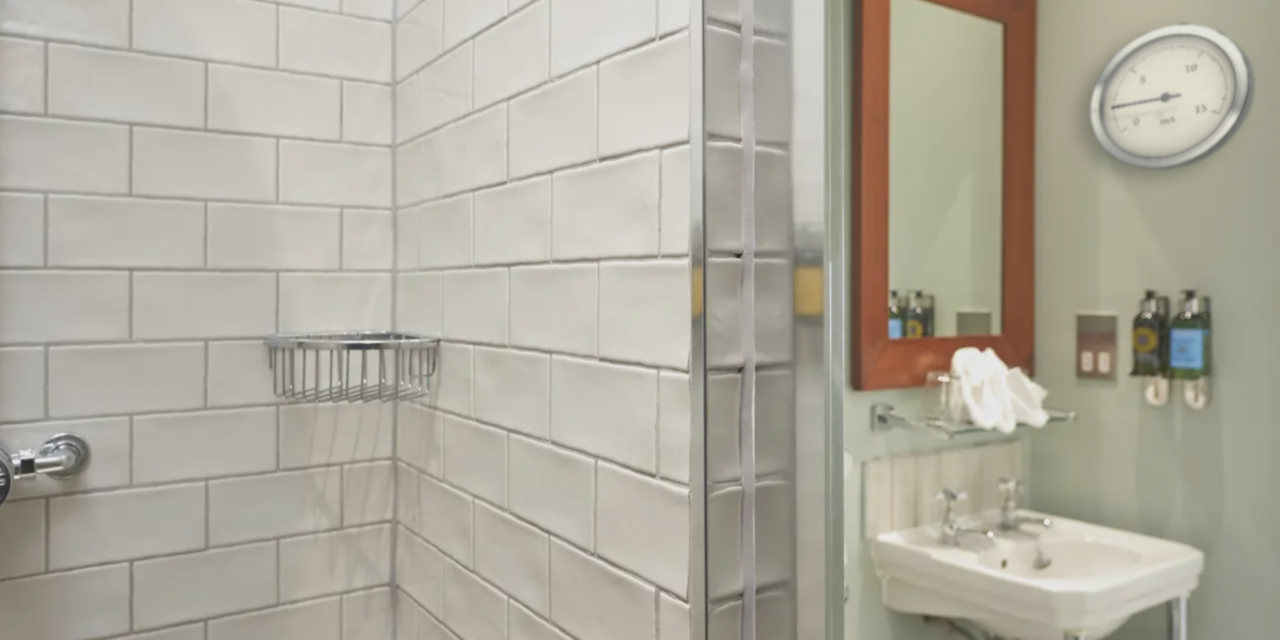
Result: 2 mA
